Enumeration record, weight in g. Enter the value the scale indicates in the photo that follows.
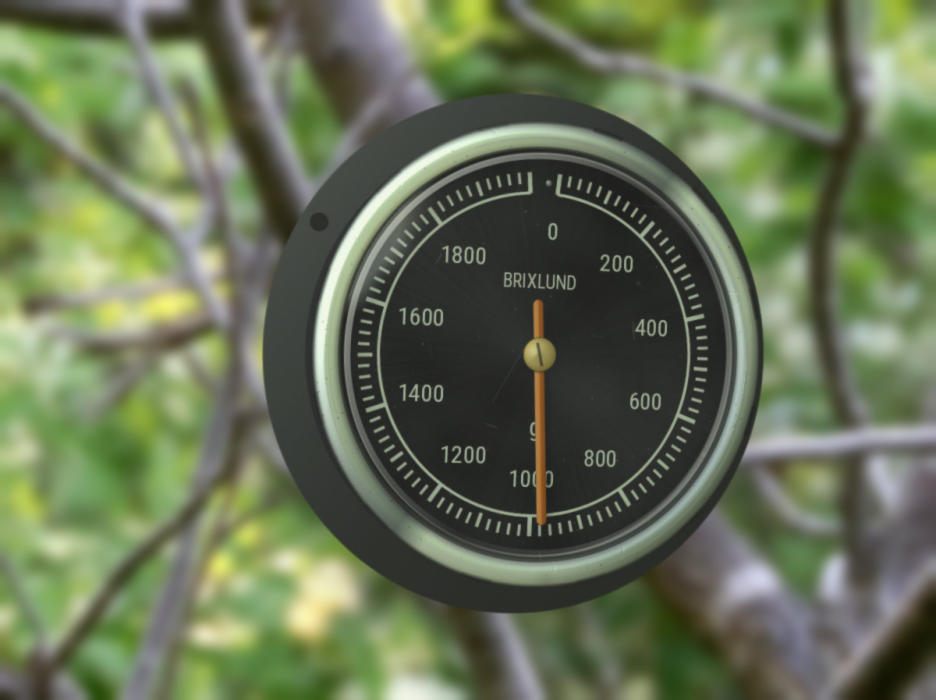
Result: 980 g
